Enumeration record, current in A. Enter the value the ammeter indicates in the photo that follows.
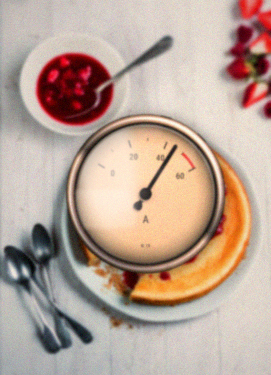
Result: 45 A
